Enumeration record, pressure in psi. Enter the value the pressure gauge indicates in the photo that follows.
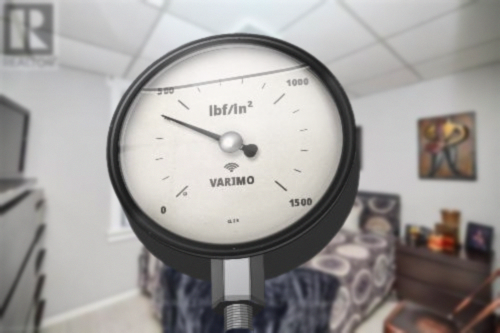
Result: 400 psi
